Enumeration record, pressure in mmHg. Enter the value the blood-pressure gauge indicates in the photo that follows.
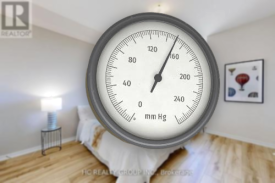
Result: 150 mmHg
